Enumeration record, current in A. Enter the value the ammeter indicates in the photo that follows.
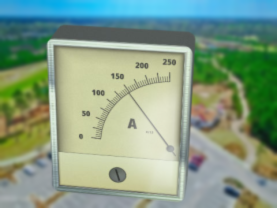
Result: 150 A
